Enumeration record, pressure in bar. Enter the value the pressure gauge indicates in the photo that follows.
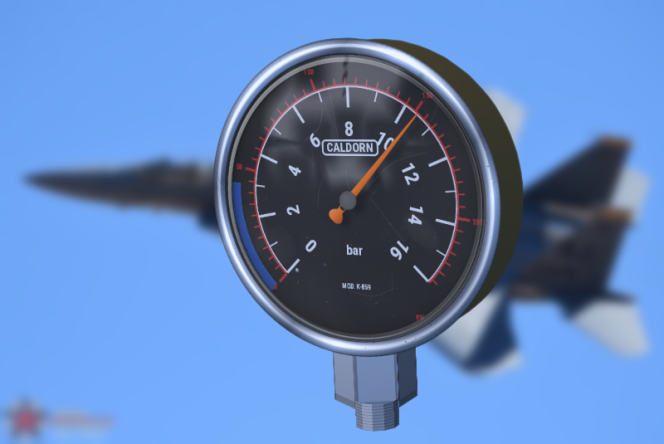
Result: 10.5 bar
